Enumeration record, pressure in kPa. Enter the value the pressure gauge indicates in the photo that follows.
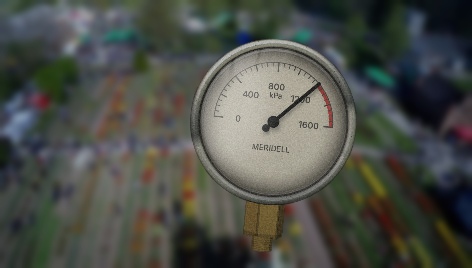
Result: 1200 kPa
